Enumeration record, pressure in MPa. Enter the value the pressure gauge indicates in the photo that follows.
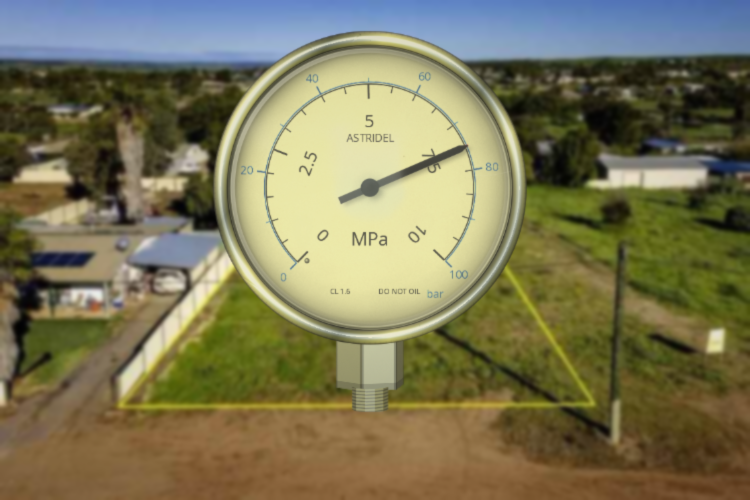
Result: 7.5 MPa
